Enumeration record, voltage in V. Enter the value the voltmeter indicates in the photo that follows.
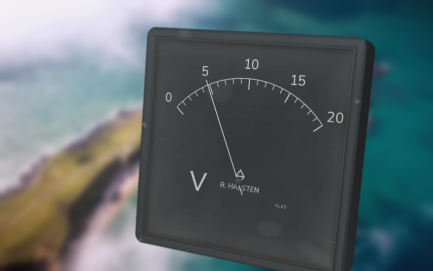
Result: 5 V
